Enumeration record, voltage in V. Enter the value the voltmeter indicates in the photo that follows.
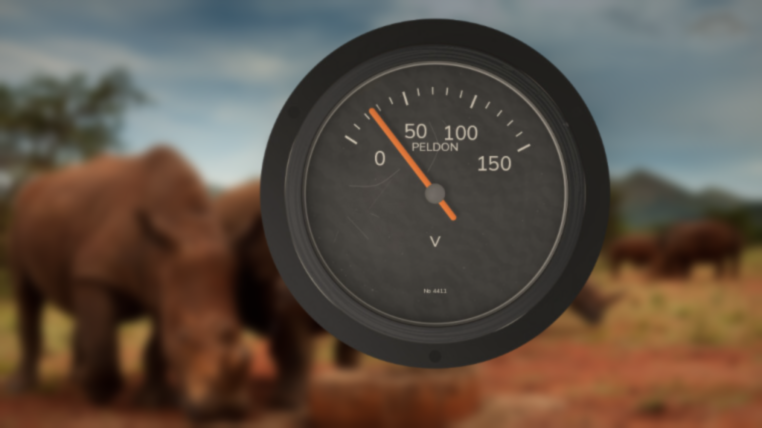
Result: 25 V
